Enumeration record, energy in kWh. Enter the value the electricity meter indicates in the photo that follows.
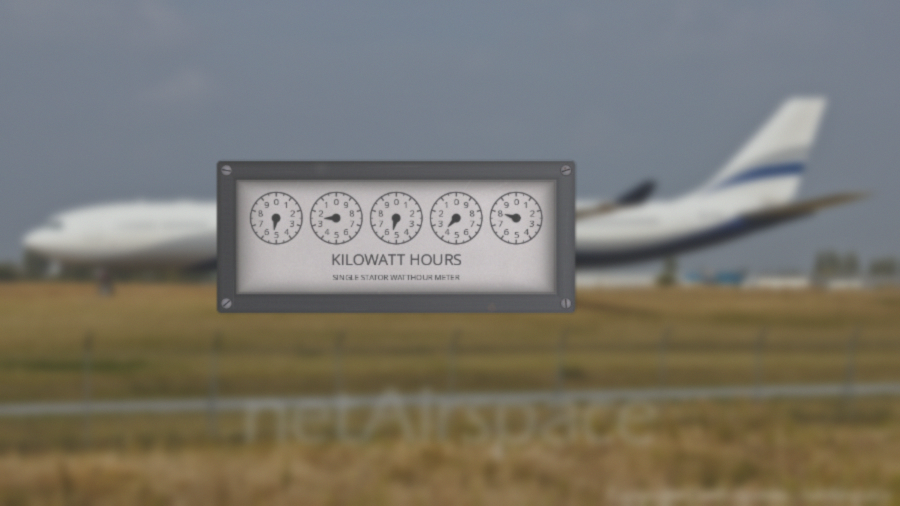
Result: 52538 kWh
